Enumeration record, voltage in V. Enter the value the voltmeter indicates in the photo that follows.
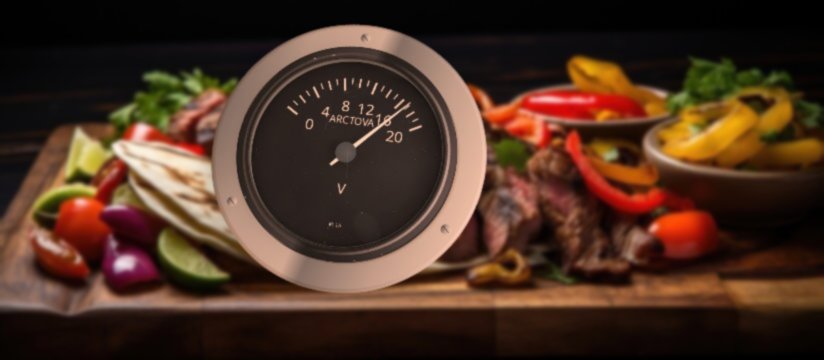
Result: 17 V
